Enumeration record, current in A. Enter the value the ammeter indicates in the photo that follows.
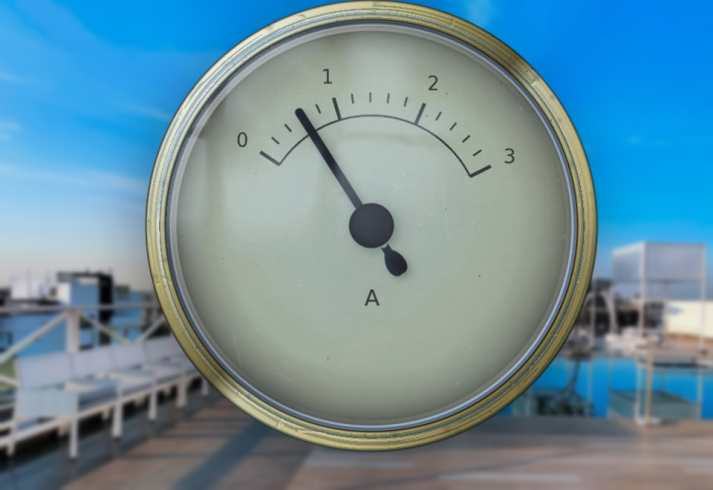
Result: 0.6 A
